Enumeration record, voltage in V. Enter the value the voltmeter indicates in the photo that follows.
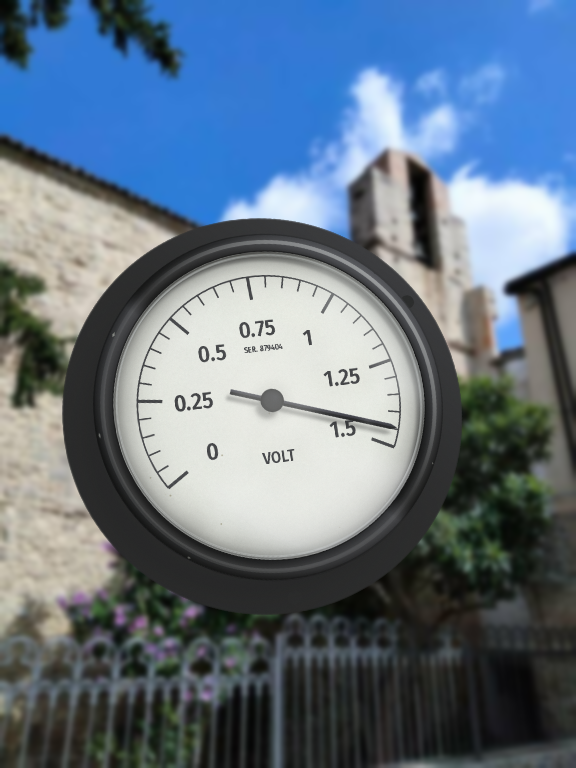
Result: 1.45 V
